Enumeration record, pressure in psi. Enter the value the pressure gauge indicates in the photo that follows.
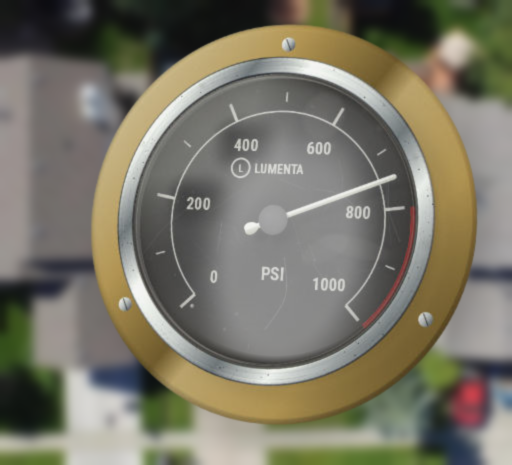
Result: 750 psi
